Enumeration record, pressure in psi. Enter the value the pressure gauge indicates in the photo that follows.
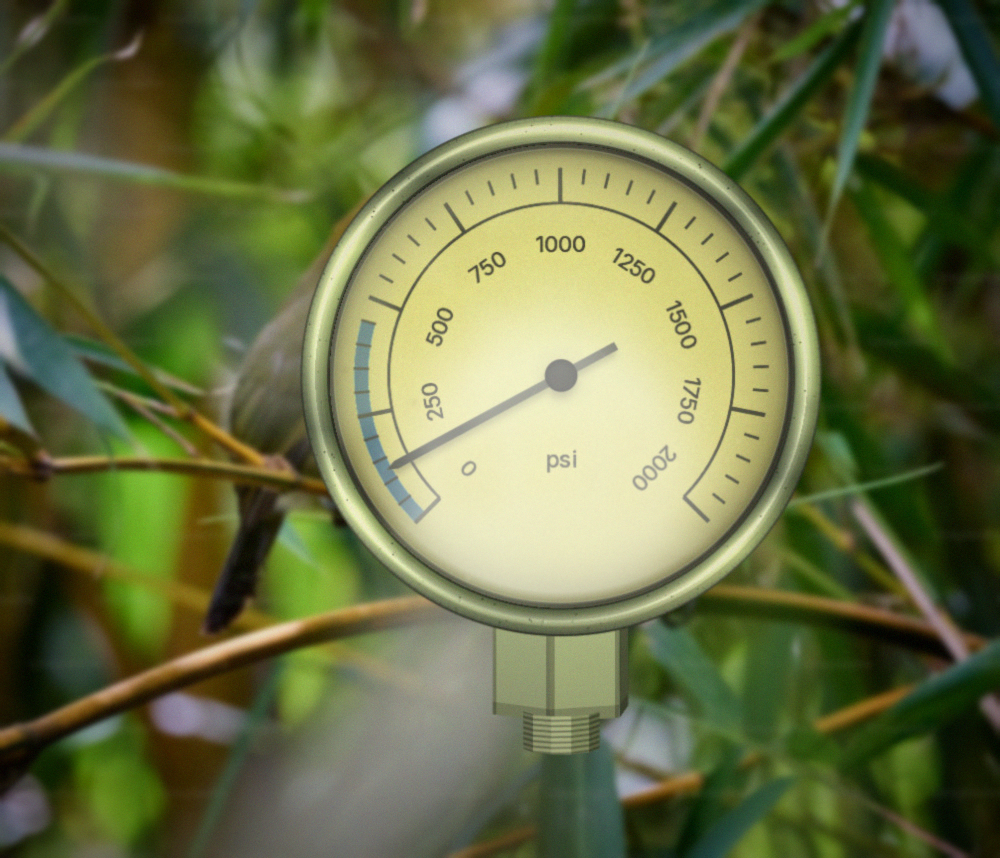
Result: 125 psi
